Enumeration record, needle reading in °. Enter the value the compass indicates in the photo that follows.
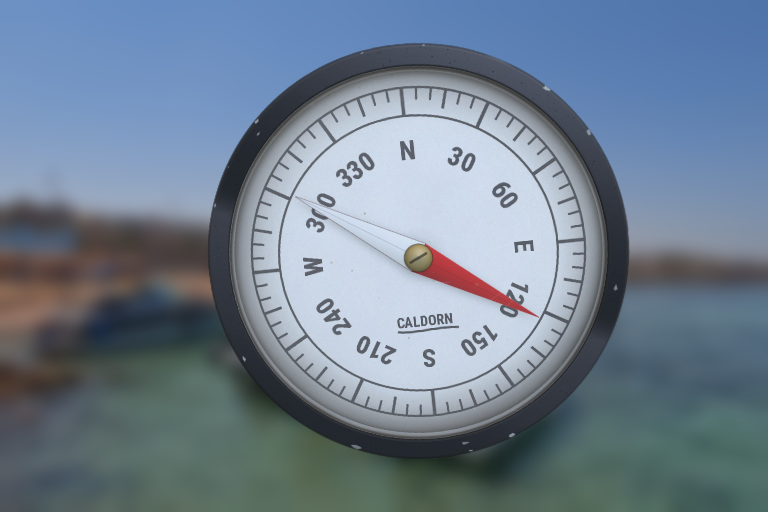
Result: 122.5 °
